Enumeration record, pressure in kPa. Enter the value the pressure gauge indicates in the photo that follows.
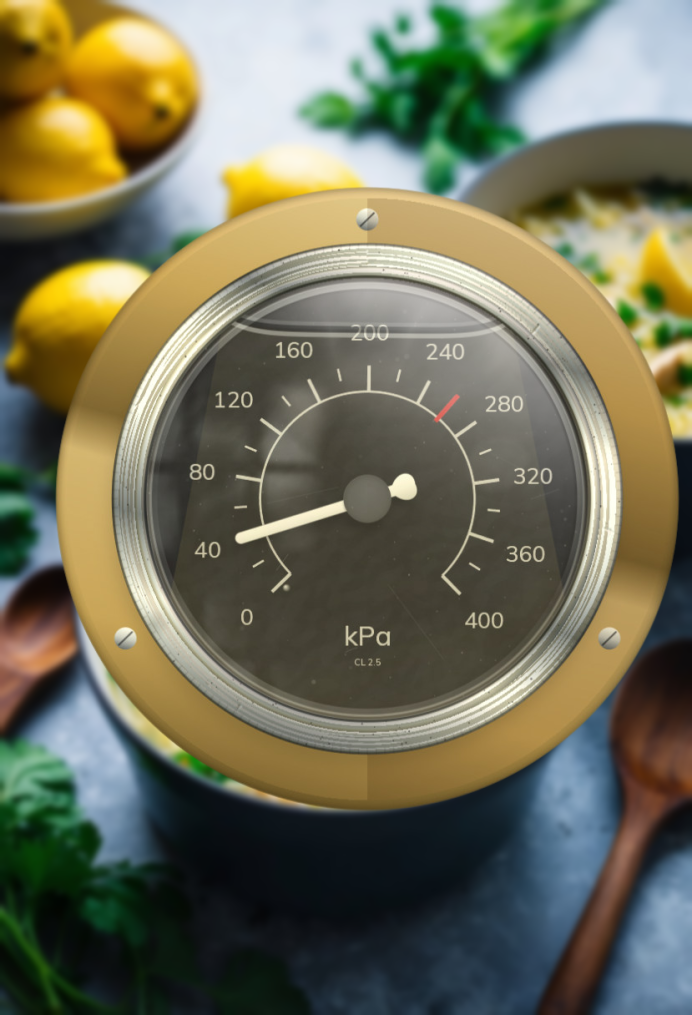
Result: 40 kPa
